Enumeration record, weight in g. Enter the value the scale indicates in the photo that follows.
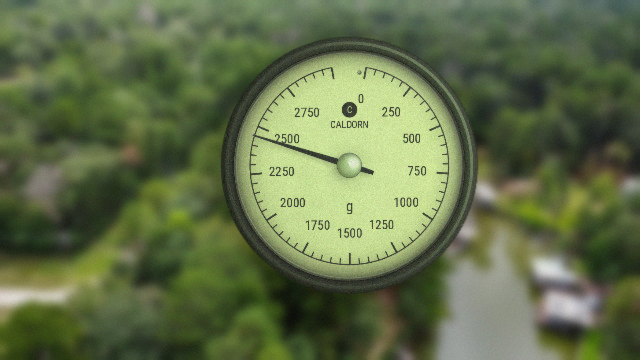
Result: 2450 g
